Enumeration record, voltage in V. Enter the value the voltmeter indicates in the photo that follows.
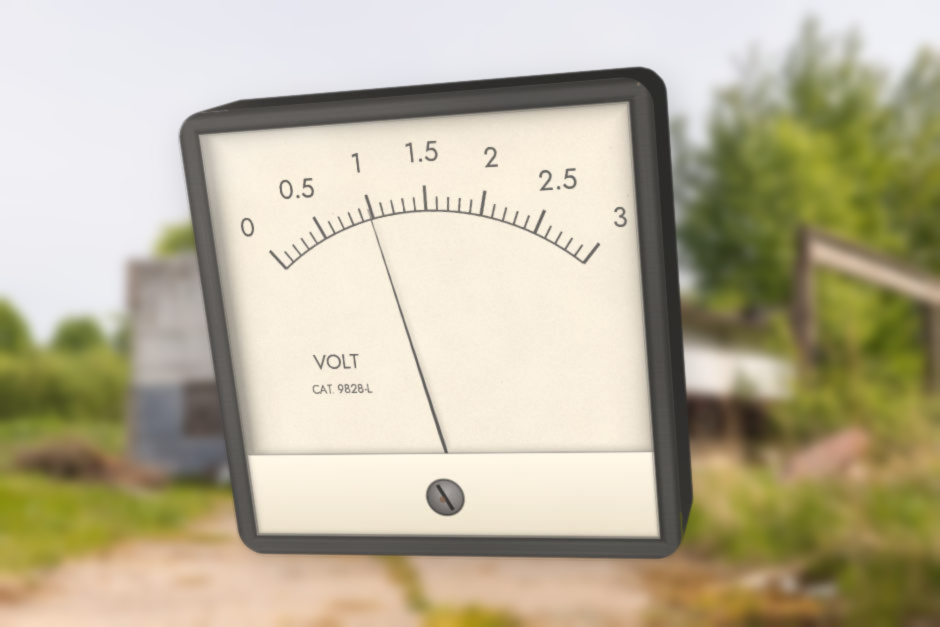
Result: 1 V
